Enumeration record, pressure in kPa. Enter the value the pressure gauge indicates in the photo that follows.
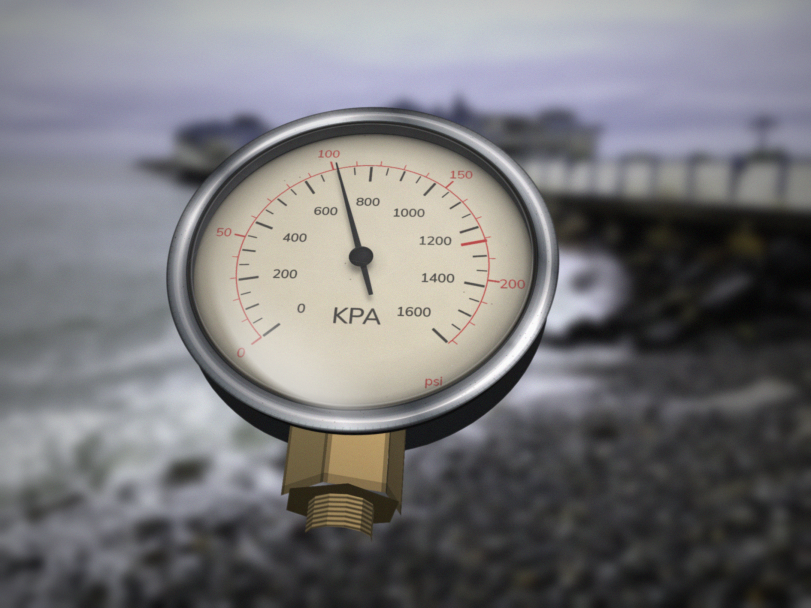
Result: 700 kPa
